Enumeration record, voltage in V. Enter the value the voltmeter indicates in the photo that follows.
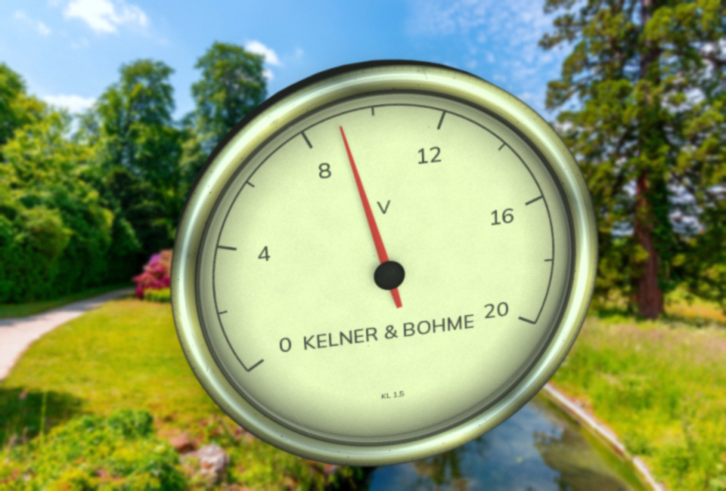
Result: 9 V
